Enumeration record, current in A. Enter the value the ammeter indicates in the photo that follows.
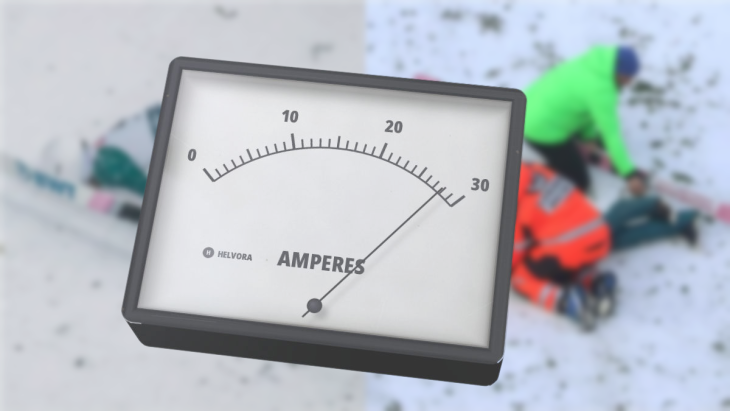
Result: 28 A
